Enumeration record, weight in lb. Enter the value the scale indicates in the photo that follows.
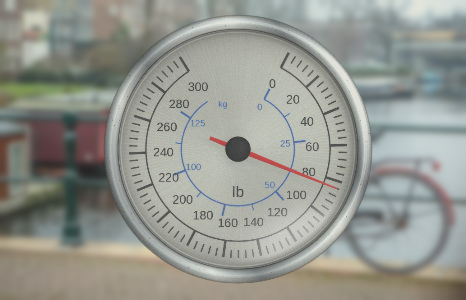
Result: 84 lb
